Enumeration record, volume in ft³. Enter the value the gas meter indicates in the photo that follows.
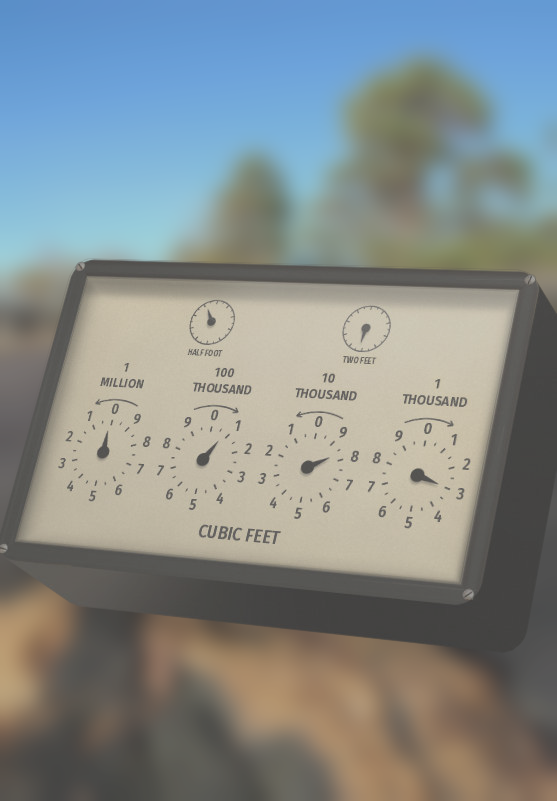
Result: 8300 ft³
